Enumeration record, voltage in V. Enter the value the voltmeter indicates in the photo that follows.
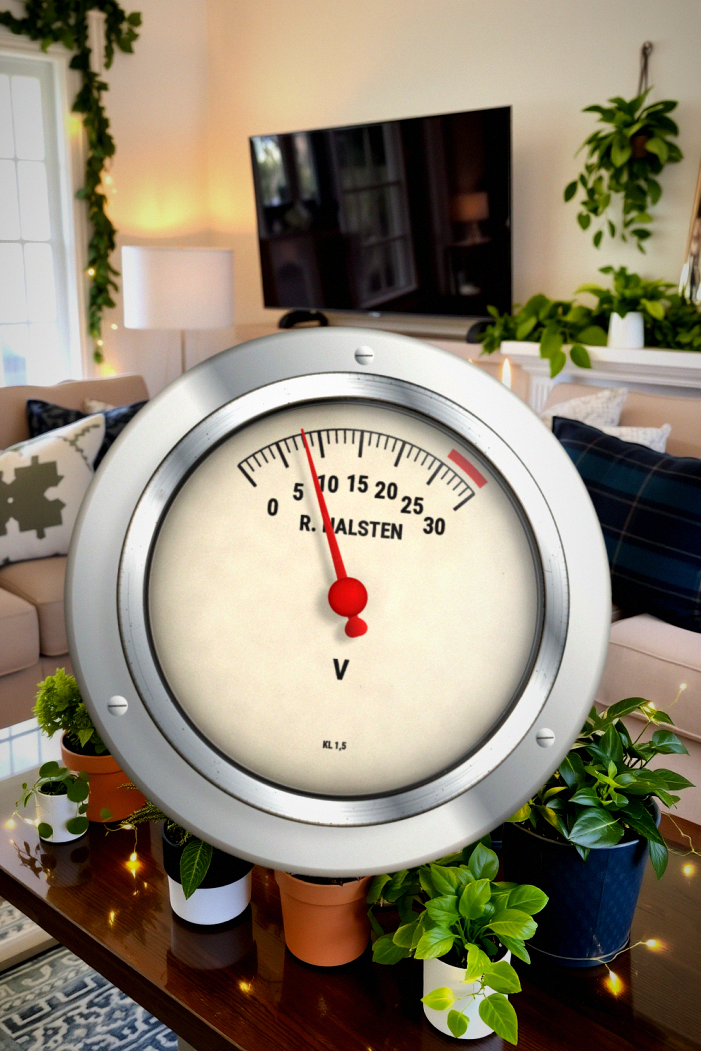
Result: 8 V
